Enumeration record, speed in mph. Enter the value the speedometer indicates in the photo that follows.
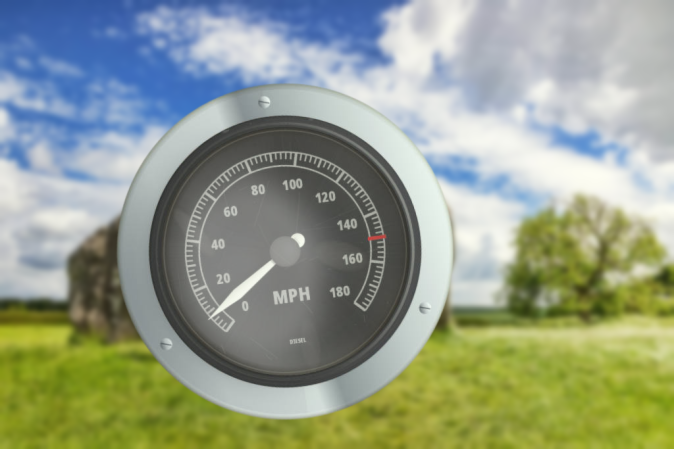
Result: 8 mph
